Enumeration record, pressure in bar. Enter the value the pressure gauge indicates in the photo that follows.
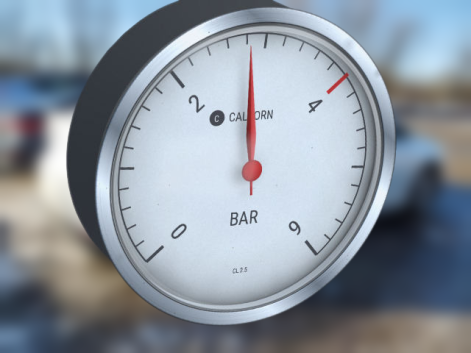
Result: 2.8 bar
